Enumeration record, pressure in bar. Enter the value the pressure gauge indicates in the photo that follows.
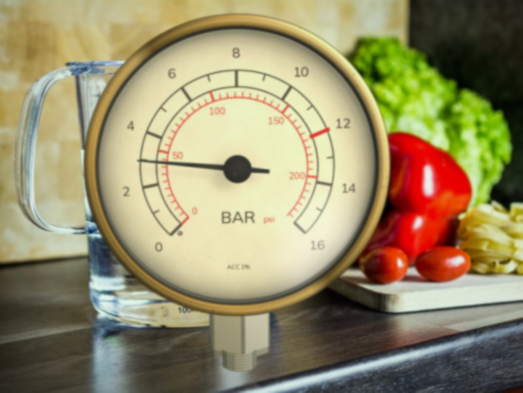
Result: 3 bar
